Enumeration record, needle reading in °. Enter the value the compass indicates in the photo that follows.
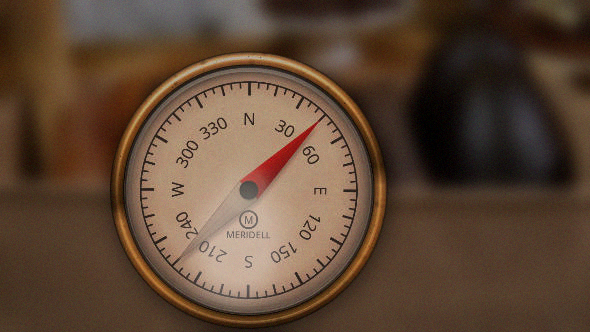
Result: 45 °
